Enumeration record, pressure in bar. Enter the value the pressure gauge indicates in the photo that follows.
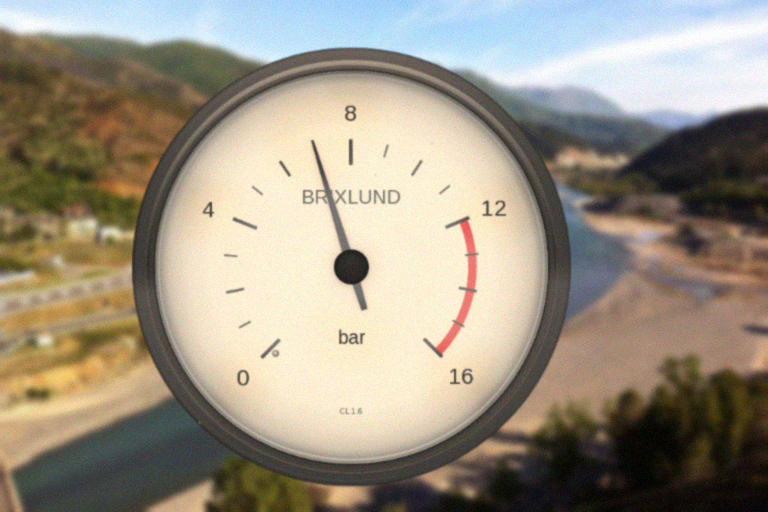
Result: 7 bar
